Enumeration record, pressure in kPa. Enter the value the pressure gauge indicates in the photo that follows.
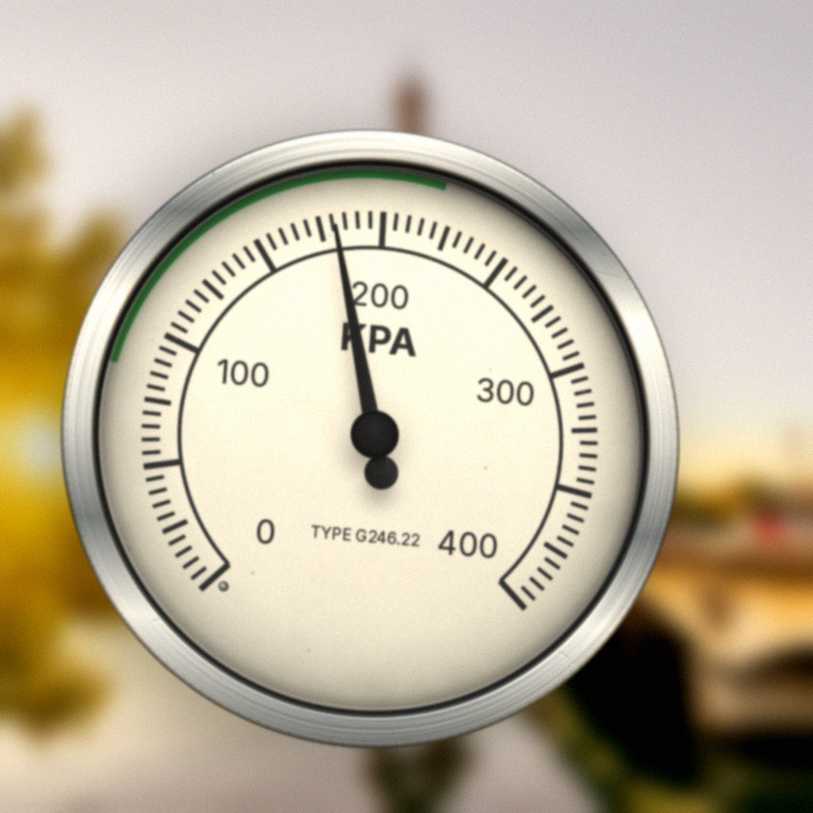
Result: 180 kPa
